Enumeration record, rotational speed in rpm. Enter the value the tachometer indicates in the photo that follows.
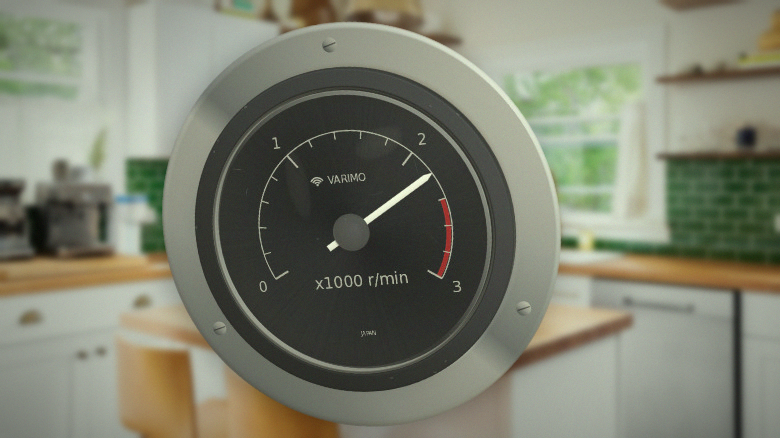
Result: 2200 rpm
